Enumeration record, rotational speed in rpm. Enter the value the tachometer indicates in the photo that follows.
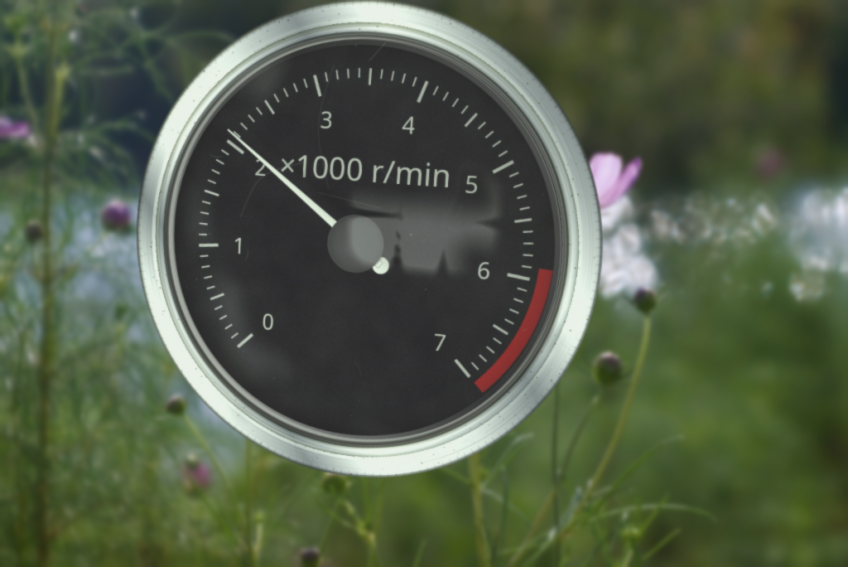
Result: 2100 rpm
